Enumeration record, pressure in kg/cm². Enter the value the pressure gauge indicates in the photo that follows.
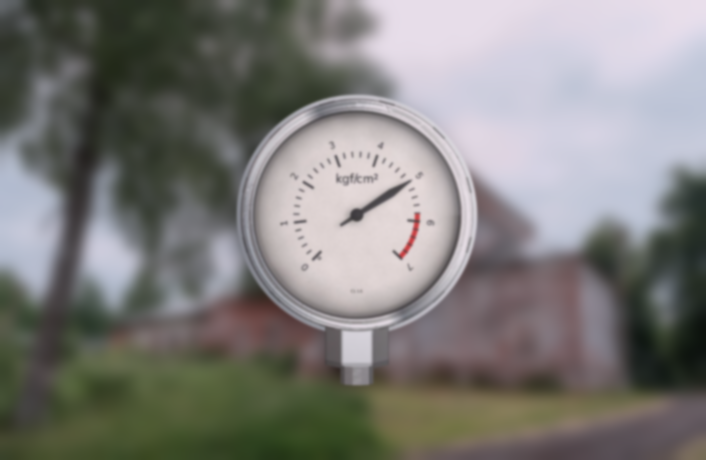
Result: 5 kg/cm²
